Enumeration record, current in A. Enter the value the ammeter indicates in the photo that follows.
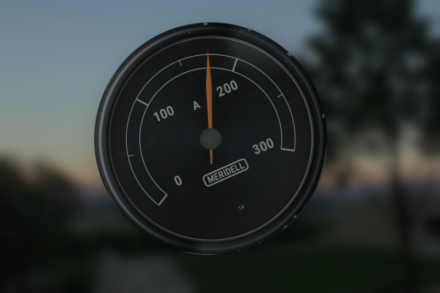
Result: 175 A
